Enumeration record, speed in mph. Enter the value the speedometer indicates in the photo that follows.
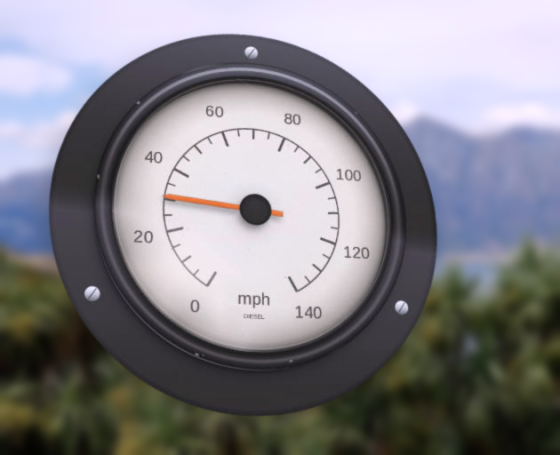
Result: 30 mph
